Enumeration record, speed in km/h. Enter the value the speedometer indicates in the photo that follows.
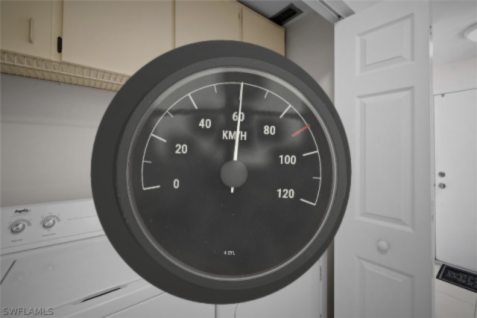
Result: 60 km/h
